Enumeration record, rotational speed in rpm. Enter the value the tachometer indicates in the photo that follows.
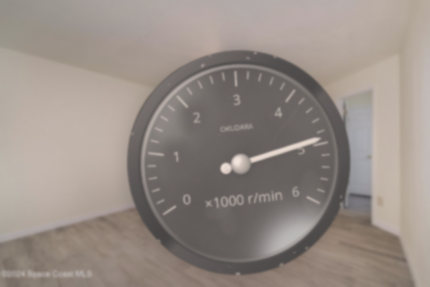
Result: 4900 rpm
